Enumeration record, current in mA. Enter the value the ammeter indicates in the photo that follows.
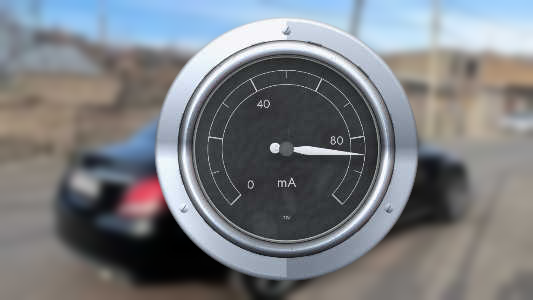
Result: 85 mA
